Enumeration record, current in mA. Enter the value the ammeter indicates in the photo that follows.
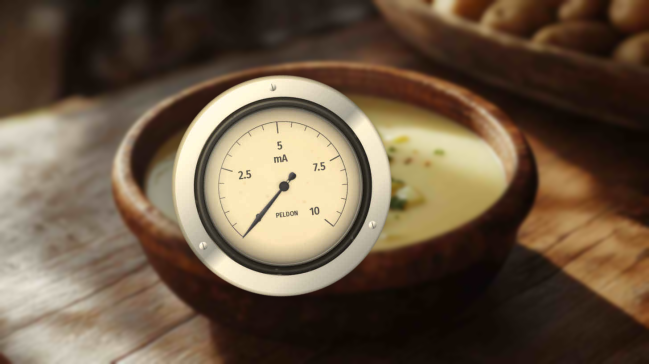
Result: 0 mA
